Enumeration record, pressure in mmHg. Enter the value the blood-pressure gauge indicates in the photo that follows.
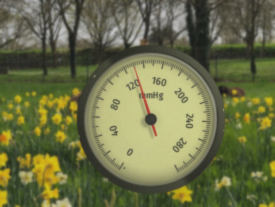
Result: 130 mmHg
